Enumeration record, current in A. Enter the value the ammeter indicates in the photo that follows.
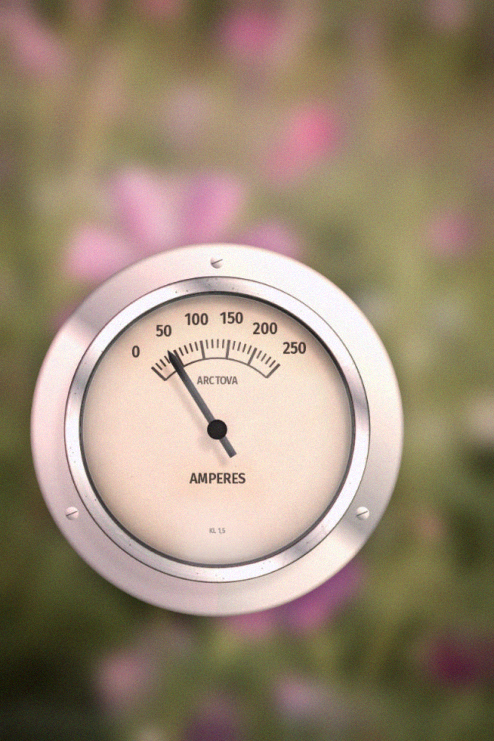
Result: 40 A
